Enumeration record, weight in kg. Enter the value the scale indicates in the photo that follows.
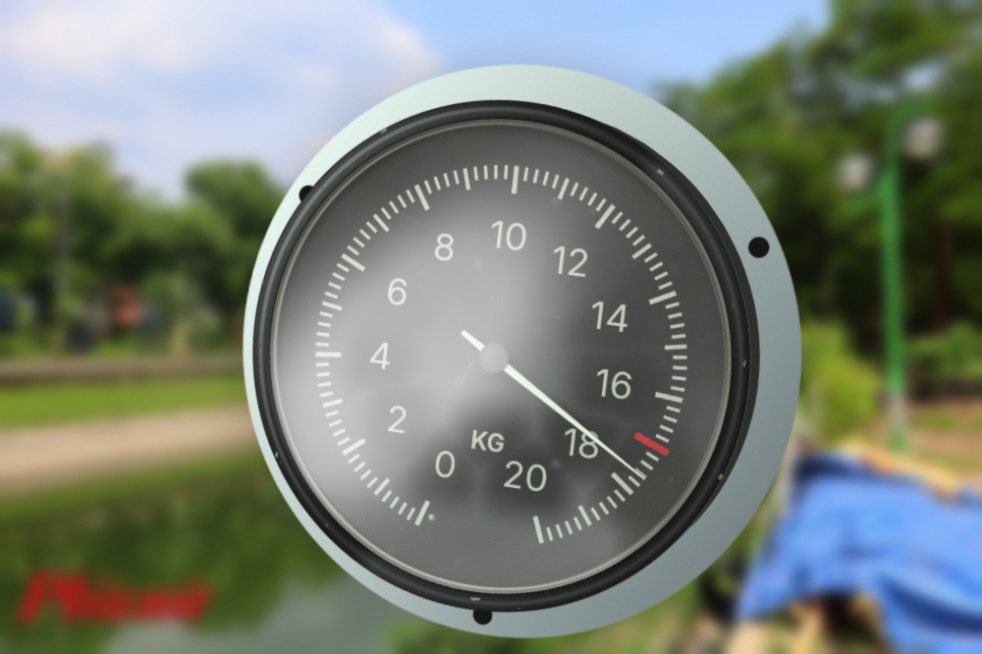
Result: 17.6 kg
